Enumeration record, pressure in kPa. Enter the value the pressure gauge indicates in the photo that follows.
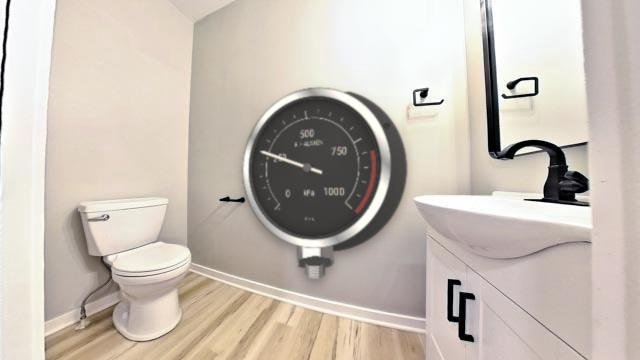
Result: 250 kPa
